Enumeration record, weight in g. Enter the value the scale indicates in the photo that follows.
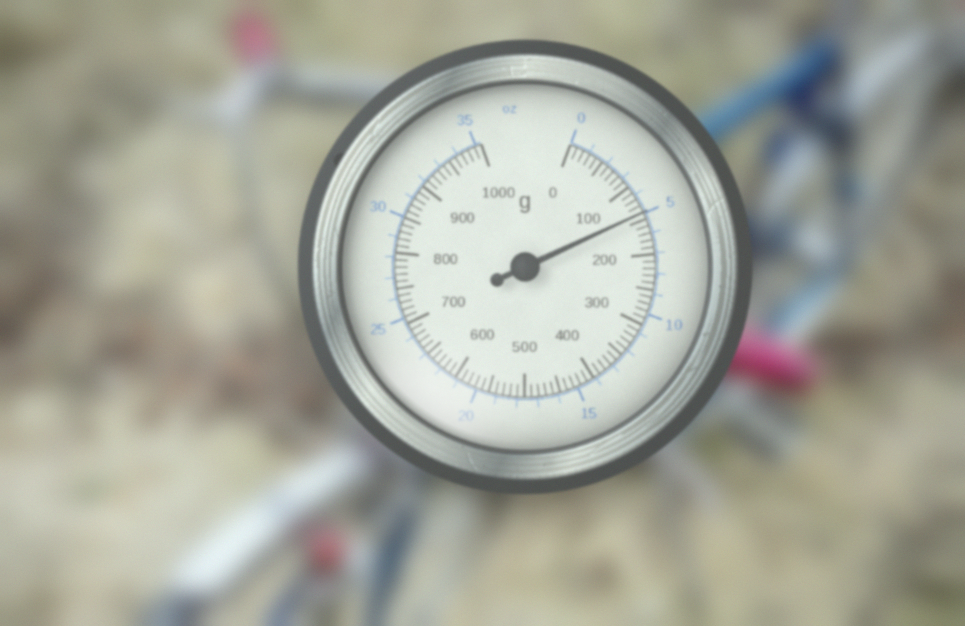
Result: 140 g
